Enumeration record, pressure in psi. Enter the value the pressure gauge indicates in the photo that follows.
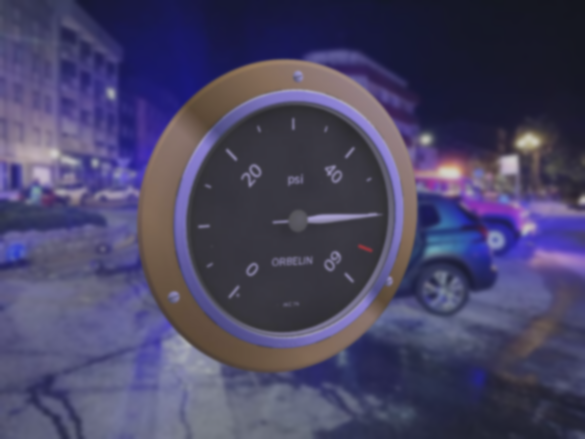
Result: 50 psi
